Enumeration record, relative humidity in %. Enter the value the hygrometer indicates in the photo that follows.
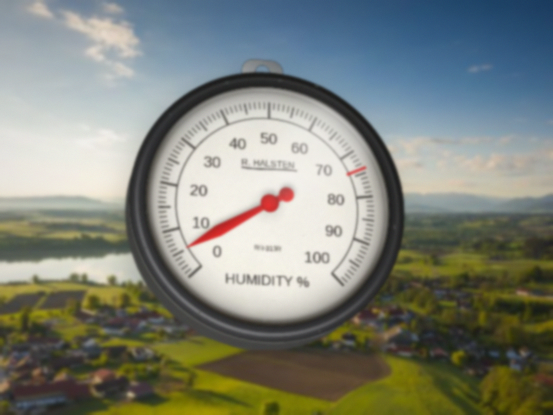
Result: 5 %
